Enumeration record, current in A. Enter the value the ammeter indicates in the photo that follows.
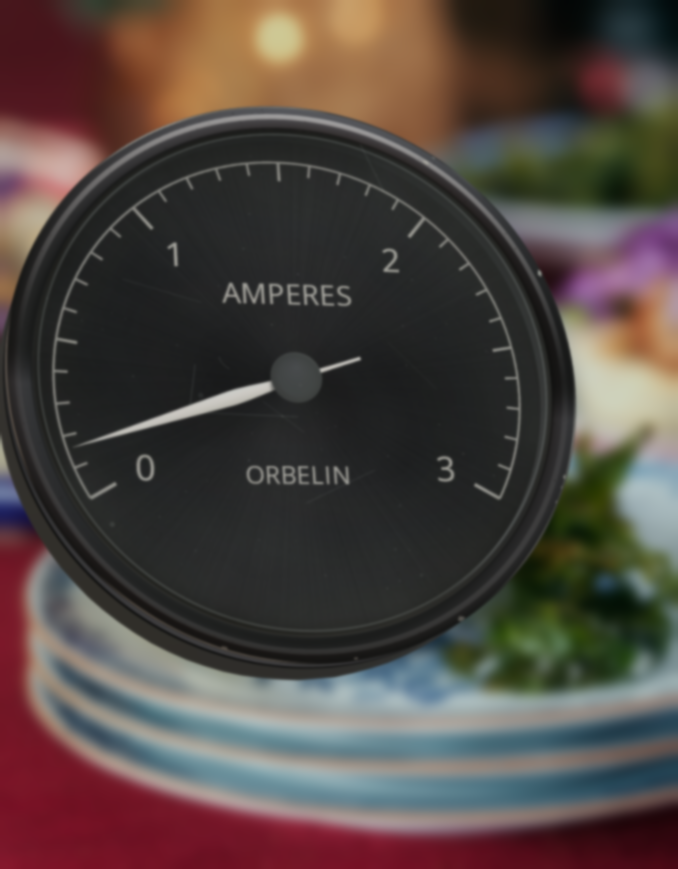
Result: 0.15 A
